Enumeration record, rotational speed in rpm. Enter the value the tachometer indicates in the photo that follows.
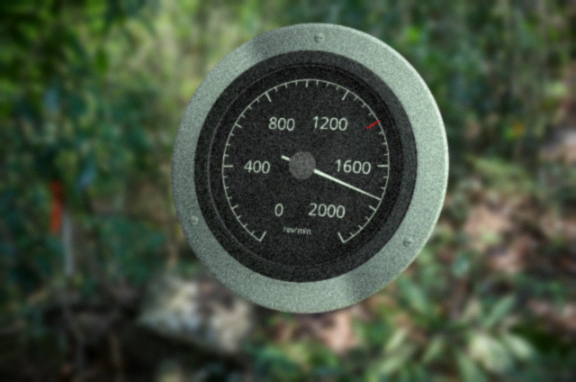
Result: 1750 rpm
